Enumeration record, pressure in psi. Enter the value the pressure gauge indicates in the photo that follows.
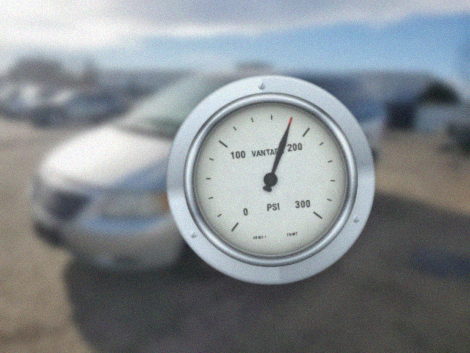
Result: 180 psi
